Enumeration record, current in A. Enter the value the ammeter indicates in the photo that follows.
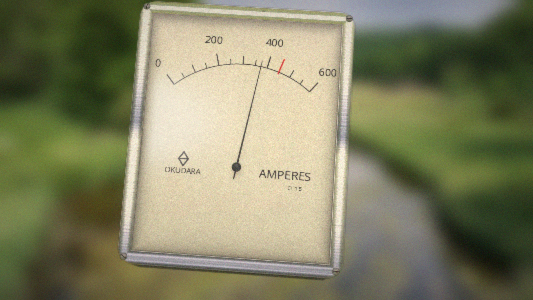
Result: 375 A
